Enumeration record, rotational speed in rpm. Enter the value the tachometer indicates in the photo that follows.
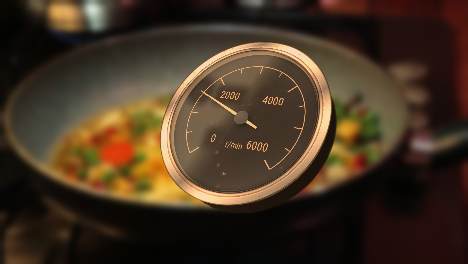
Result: 1500 rpm
